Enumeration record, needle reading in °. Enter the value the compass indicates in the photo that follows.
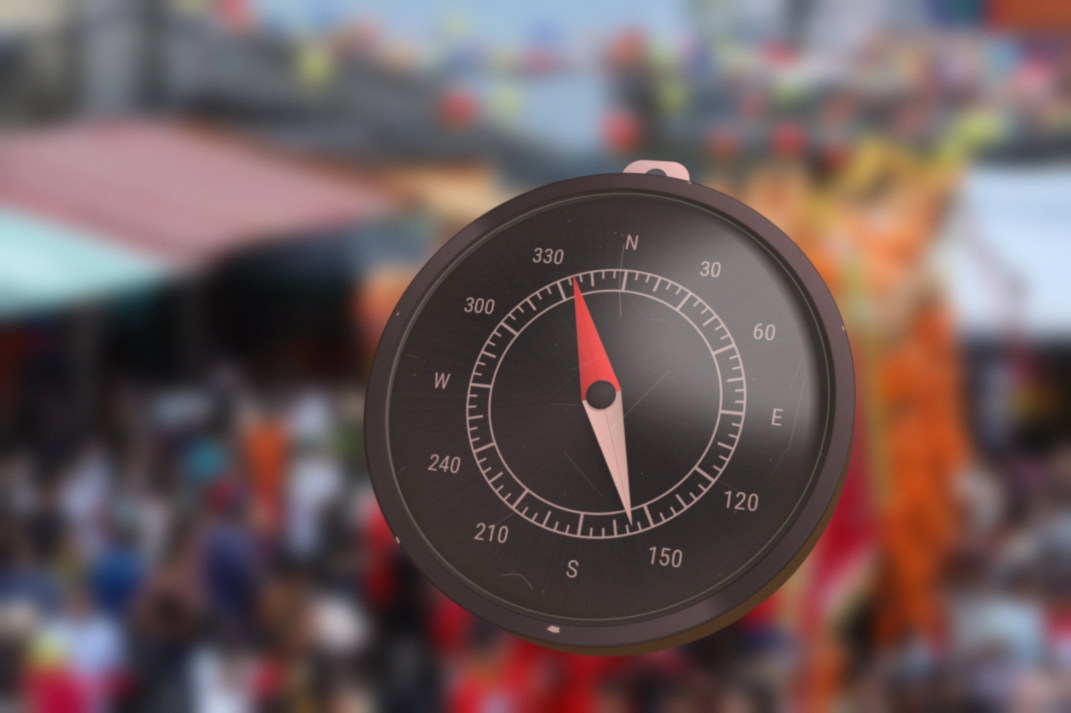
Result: 337.5 °
